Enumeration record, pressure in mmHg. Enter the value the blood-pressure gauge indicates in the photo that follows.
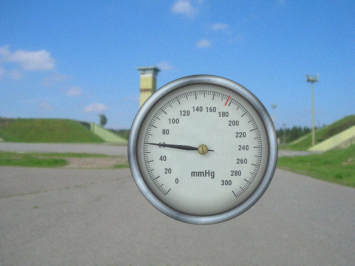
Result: 60 mmHg
